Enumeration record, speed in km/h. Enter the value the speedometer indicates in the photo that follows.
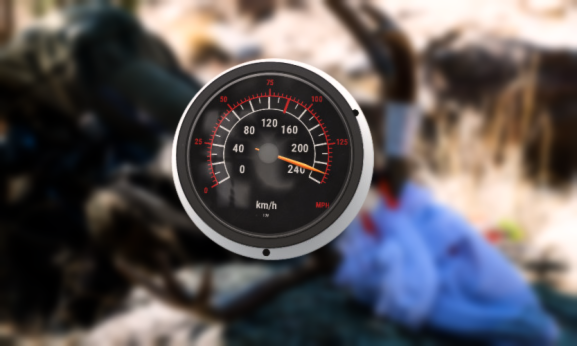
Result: 230 km/h
